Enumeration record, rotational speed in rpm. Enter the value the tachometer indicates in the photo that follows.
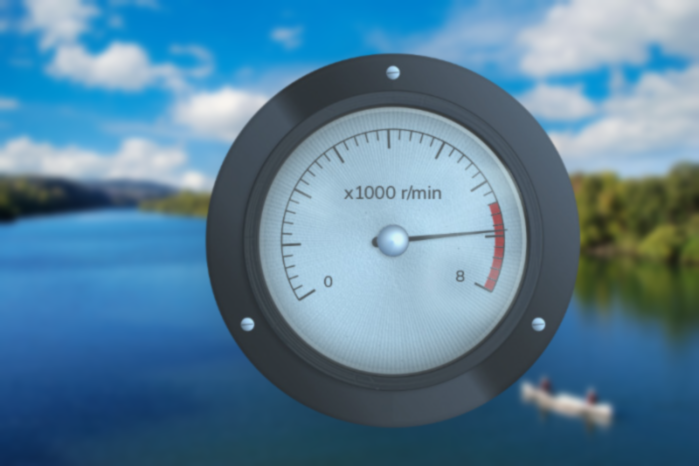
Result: 6900 rpm
